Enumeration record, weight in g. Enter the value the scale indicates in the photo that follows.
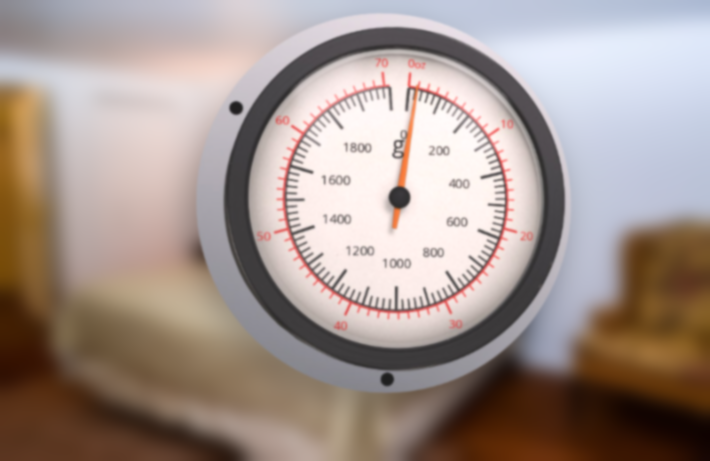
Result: 20 g
